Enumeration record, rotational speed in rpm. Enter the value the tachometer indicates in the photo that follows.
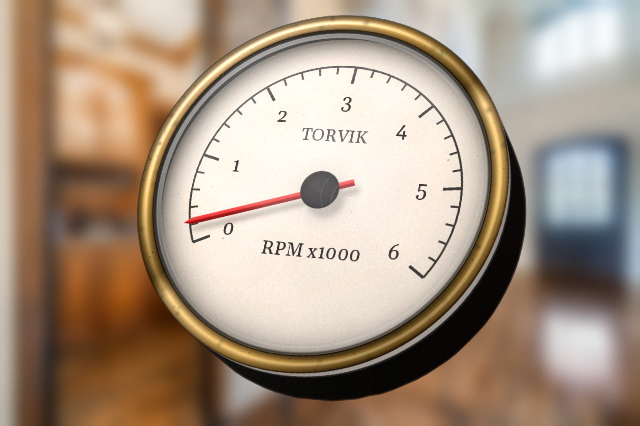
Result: 200 rpm
